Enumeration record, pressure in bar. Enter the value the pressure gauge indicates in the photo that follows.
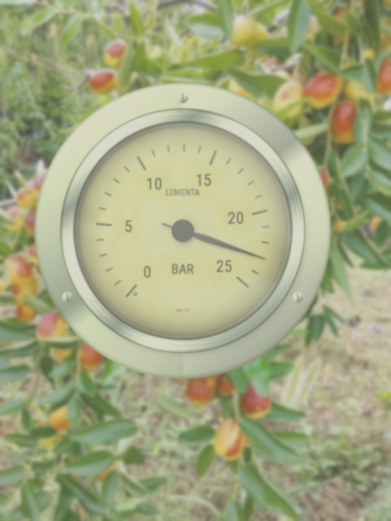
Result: 23 bar
